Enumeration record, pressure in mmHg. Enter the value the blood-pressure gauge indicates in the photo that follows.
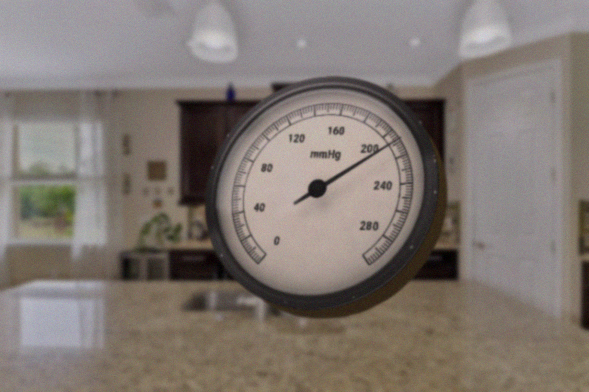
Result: 210 mmHg
